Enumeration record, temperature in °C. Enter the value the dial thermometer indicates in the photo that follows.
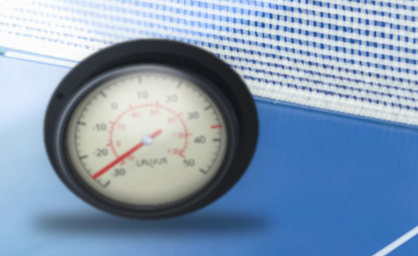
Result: -26 °C
